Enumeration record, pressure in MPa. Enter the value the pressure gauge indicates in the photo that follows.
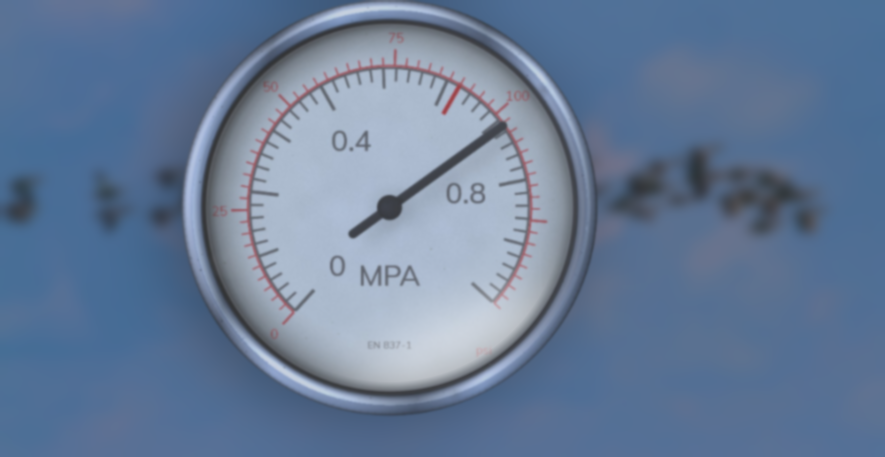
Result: 0.71 MPa
